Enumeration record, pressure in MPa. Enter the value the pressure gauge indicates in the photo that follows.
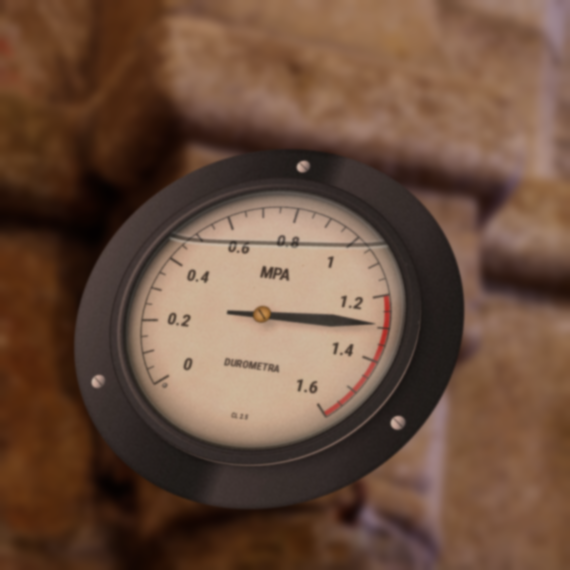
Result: 1.3 MPa
